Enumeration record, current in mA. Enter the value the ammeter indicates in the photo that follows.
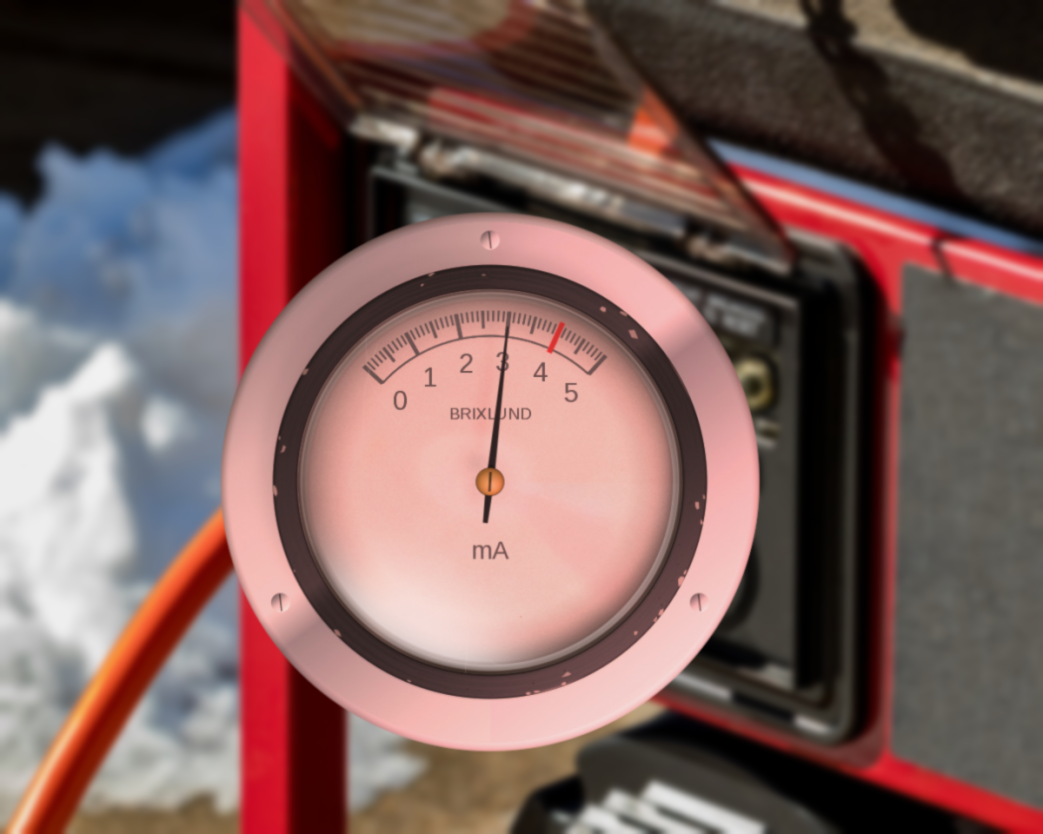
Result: 3 mA
